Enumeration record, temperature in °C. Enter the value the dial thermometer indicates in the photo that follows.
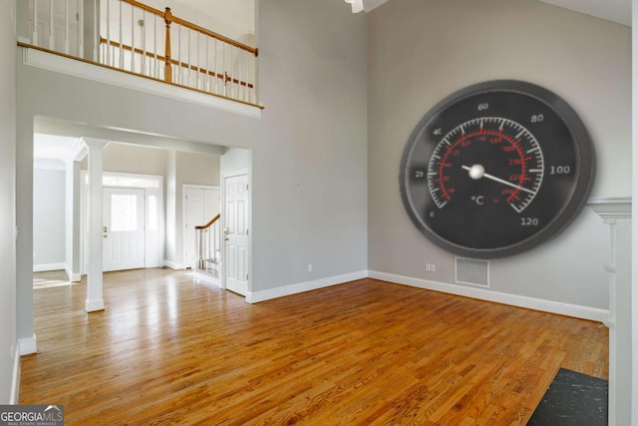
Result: 110 °C
